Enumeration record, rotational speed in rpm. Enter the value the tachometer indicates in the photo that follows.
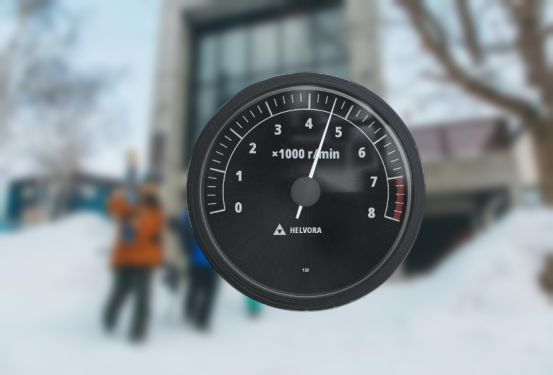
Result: 4600 rpm
